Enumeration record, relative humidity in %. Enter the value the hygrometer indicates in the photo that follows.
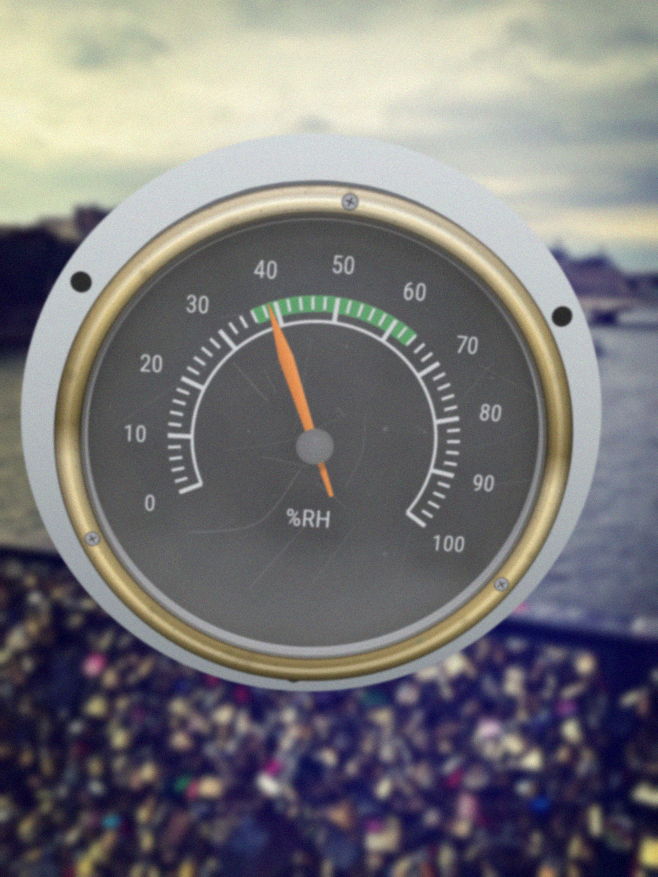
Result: 39 %
